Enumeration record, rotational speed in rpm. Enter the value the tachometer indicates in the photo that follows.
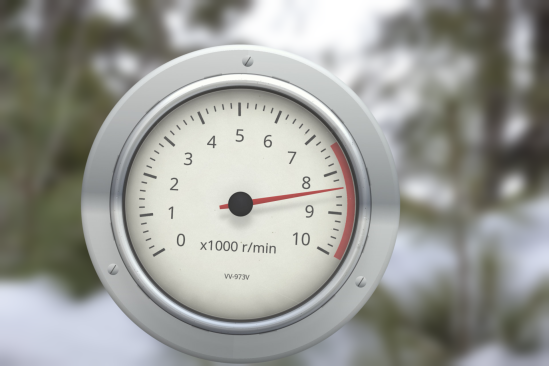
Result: 8400 rpm
